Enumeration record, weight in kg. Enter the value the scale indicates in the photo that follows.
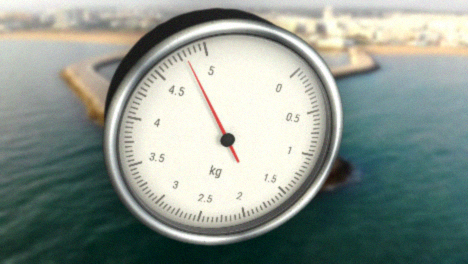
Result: 4.8 kg
